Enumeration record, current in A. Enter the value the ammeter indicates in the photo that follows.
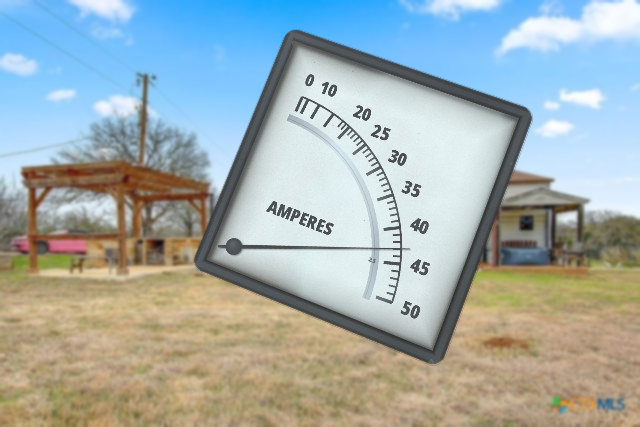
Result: 43 A
